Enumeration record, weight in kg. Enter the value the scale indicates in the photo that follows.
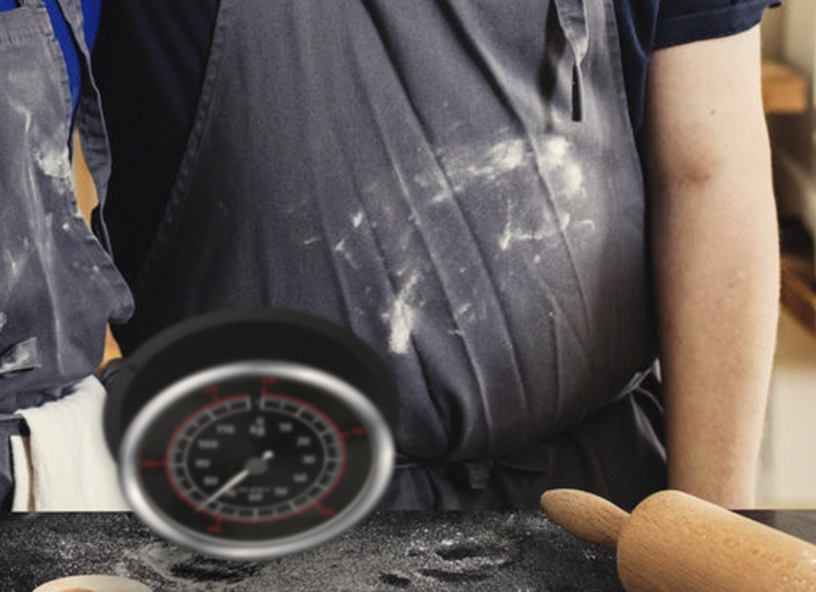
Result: 75 kg
